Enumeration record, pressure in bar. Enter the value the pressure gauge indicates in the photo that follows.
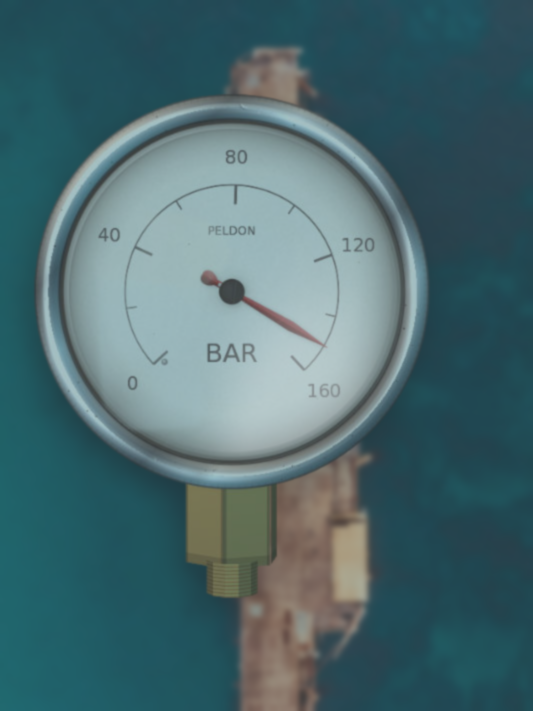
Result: 150 bar
